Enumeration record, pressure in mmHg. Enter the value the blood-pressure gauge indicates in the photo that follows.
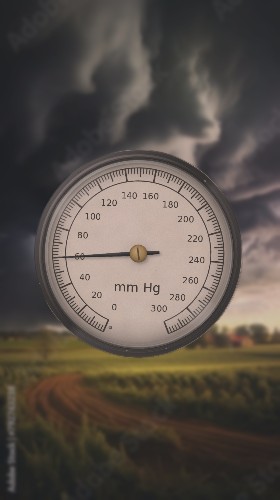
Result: 60 mmHg
